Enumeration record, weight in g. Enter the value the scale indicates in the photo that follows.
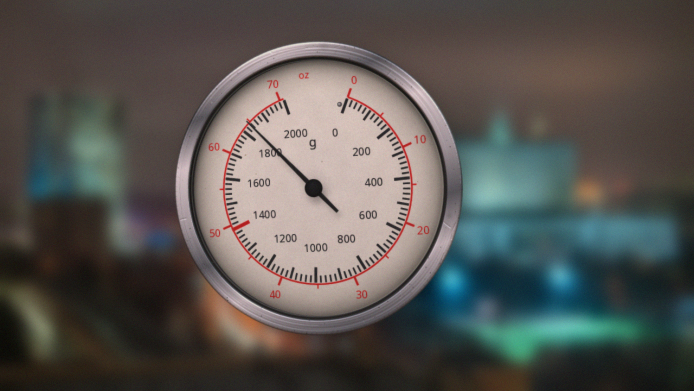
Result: 1840 g
